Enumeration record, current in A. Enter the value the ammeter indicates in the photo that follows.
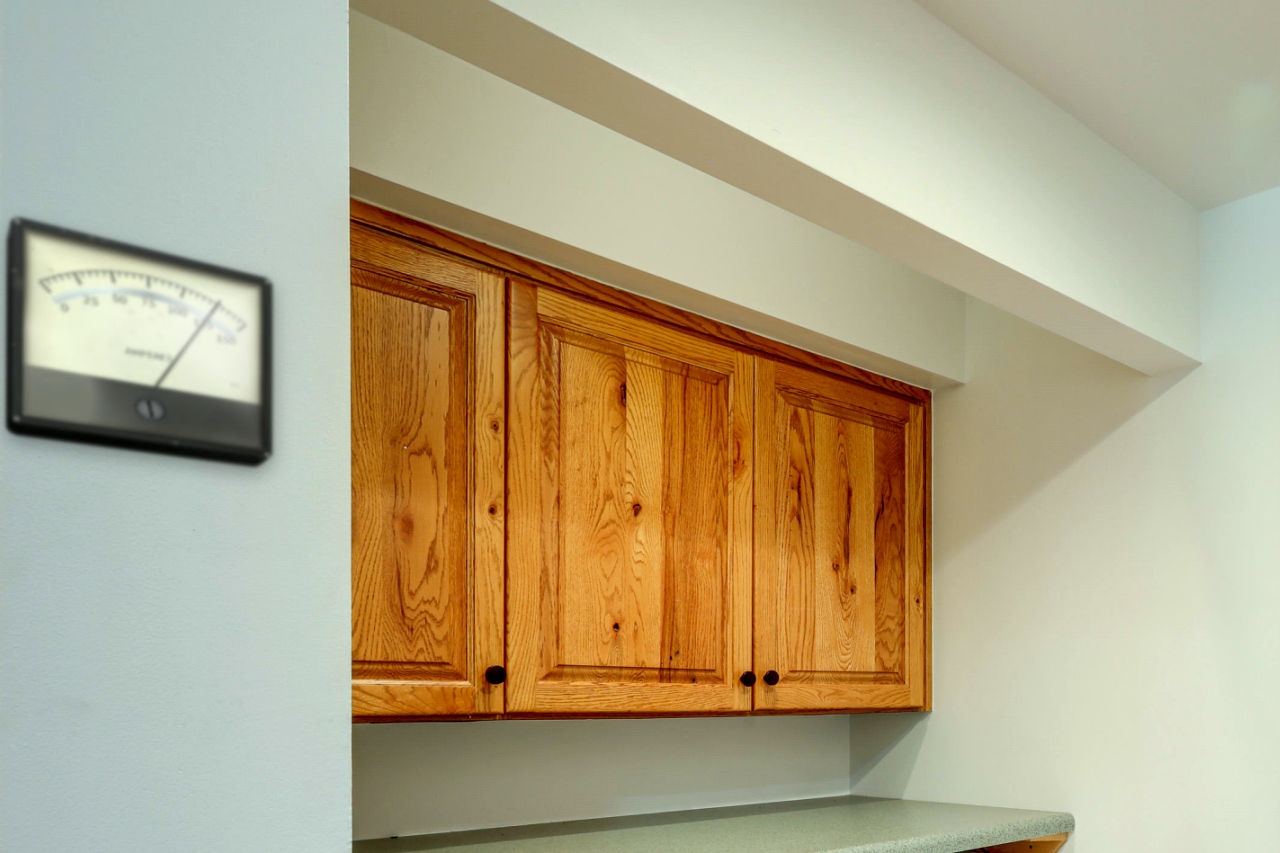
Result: 125 A
